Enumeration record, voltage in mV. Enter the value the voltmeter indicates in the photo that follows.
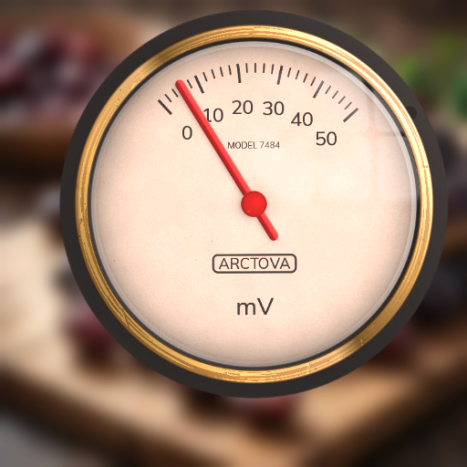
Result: 6 mV
